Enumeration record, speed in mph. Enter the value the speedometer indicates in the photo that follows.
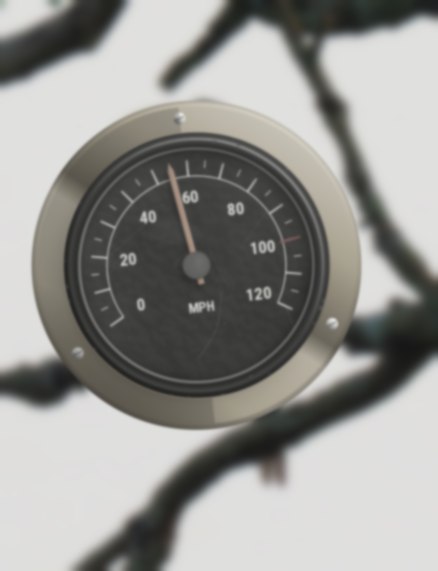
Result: 55 mph
